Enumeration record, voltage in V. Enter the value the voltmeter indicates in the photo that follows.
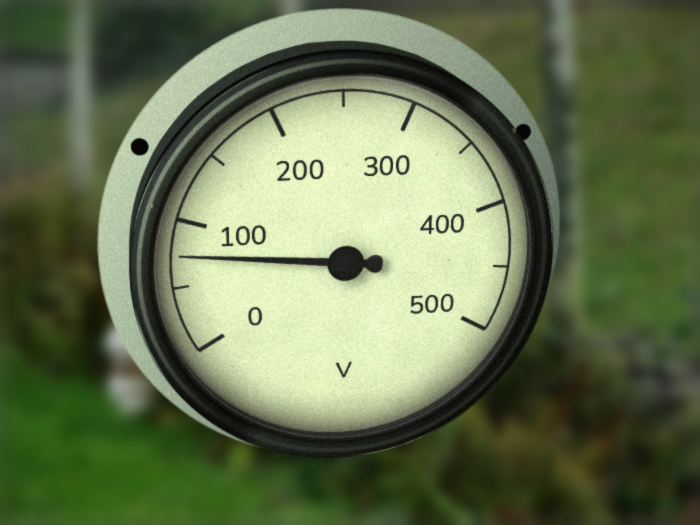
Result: 75 V
